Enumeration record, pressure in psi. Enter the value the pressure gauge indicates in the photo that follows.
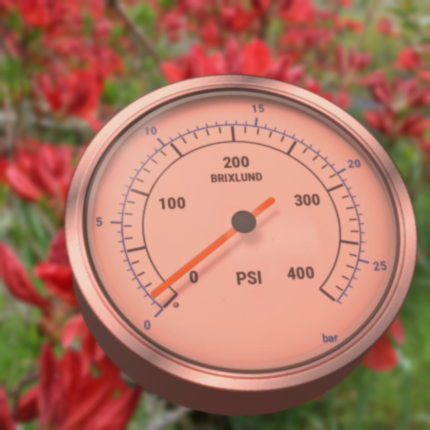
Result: 10 psi
